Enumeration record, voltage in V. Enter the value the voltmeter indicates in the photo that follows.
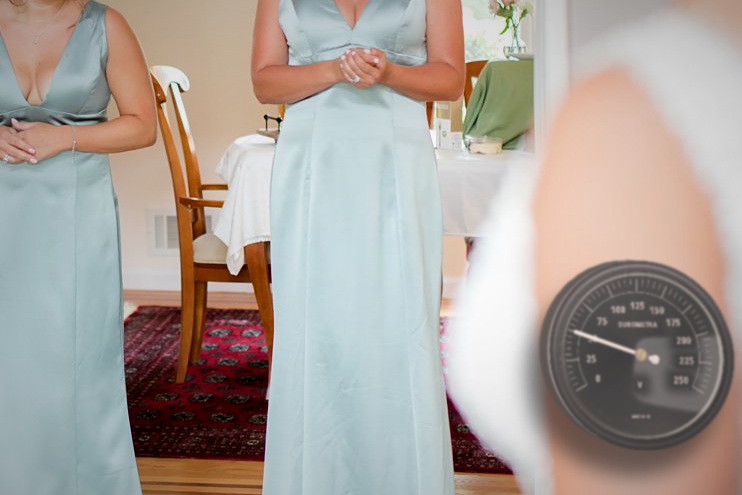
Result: 50 V
